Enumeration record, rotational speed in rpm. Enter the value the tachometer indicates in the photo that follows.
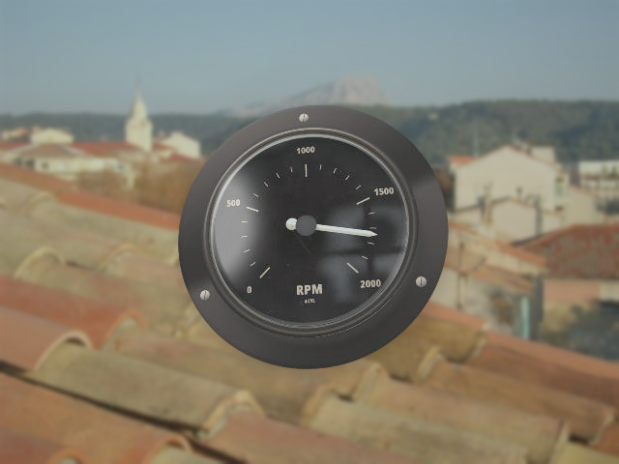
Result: 1750 rpm
